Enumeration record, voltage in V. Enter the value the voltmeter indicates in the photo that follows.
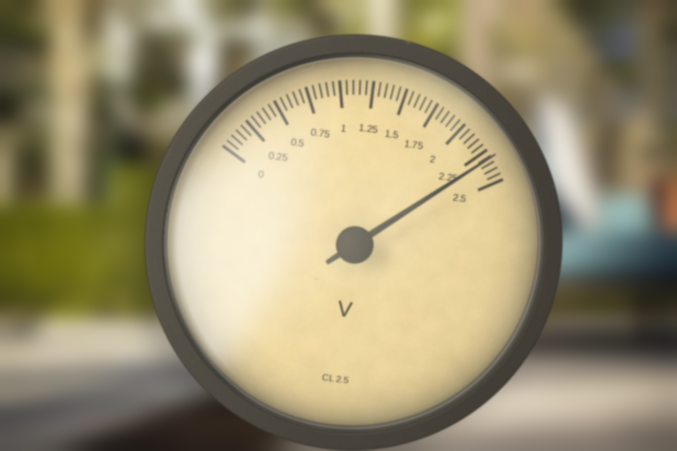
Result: 2.3 V
